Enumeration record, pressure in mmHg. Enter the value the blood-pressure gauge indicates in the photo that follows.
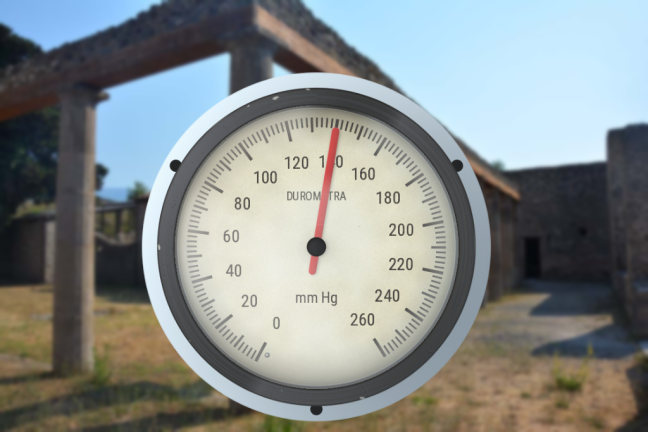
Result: 140 mmHg
